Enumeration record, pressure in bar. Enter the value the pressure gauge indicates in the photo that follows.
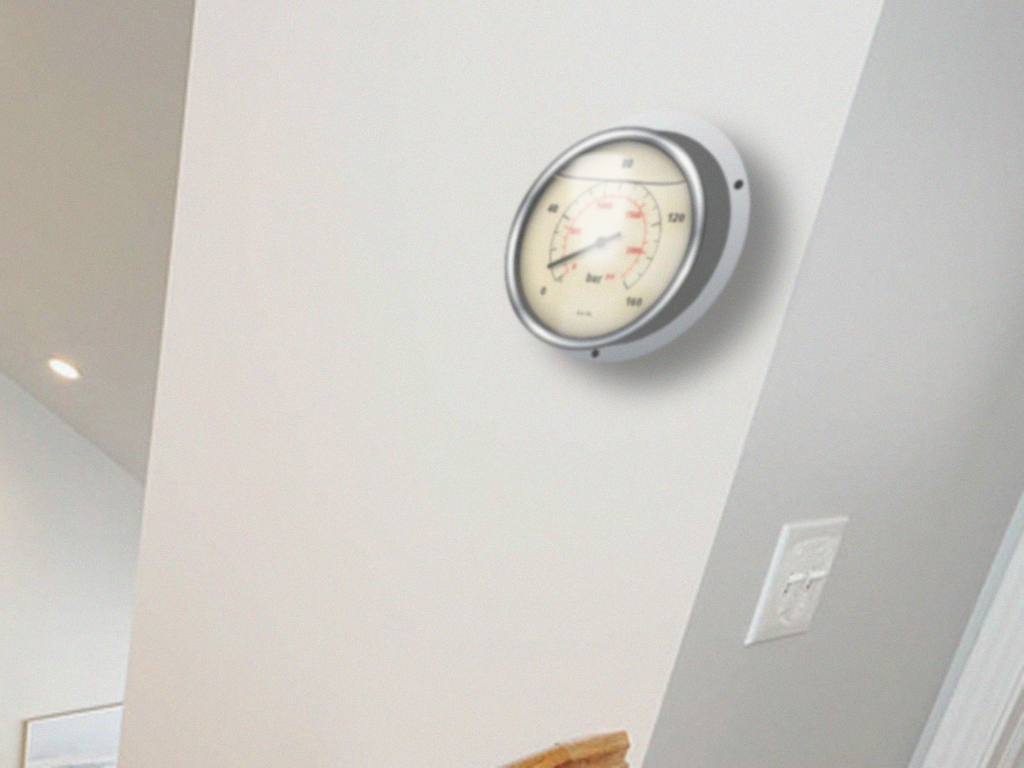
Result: 10 bar
